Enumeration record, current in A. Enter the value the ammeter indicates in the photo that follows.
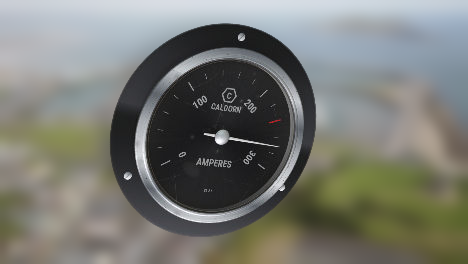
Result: 270 A
